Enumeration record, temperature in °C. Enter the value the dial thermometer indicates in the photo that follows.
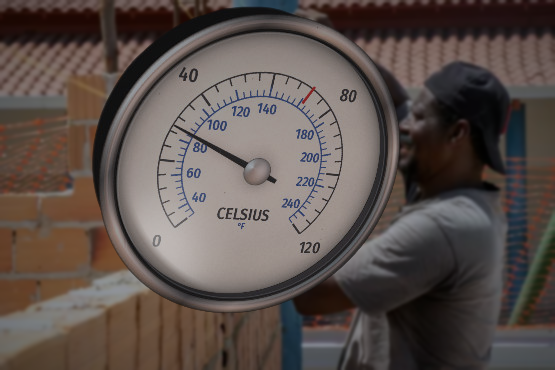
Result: 30 °C
